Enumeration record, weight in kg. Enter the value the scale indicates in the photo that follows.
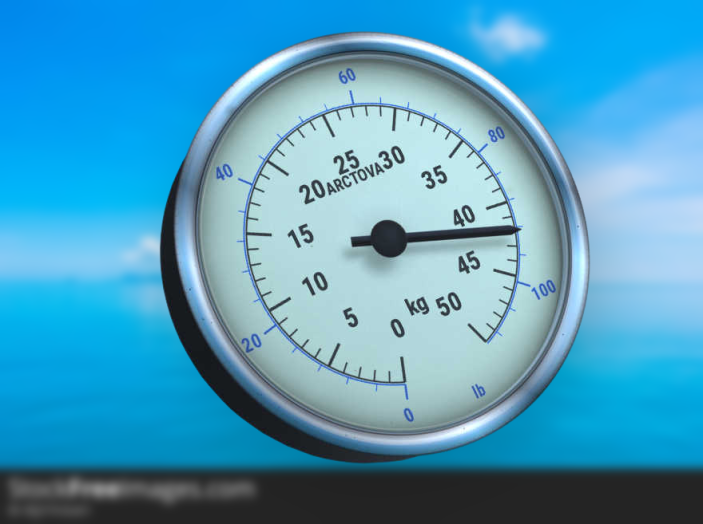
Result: 42 kg
